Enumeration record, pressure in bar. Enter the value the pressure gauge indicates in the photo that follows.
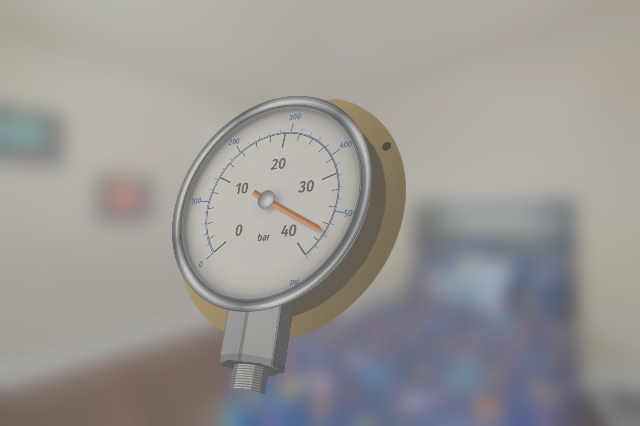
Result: 37 bar
